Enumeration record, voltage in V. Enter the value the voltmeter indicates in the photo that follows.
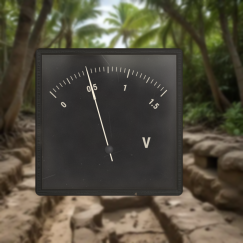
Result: 0.5 V
